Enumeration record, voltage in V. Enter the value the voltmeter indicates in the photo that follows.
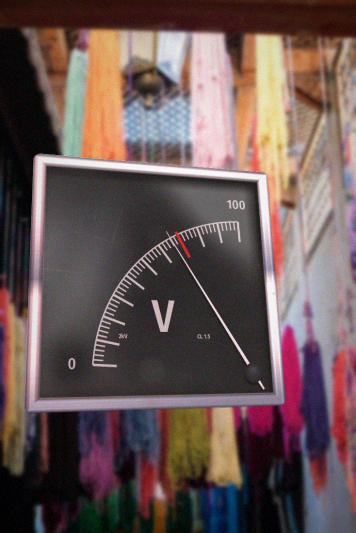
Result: 66 V
